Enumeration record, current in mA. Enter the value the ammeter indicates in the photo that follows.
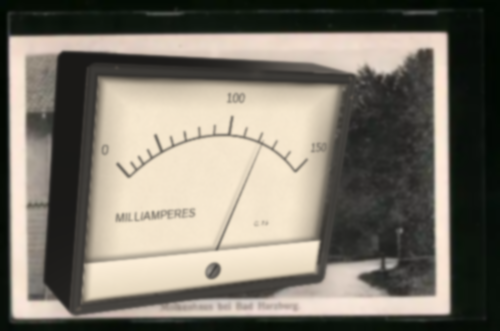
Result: 120 mA
